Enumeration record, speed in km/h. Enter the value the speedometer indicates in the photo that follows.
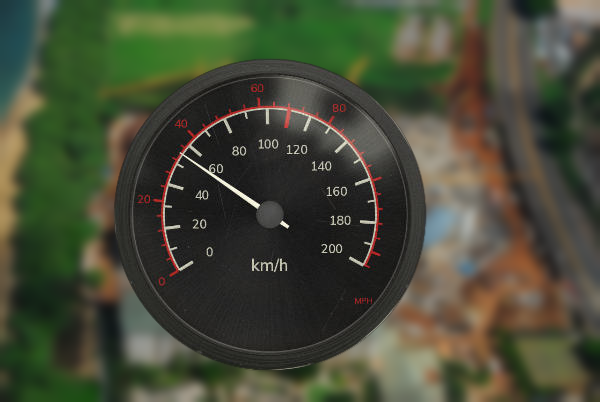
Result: 55 km/h
